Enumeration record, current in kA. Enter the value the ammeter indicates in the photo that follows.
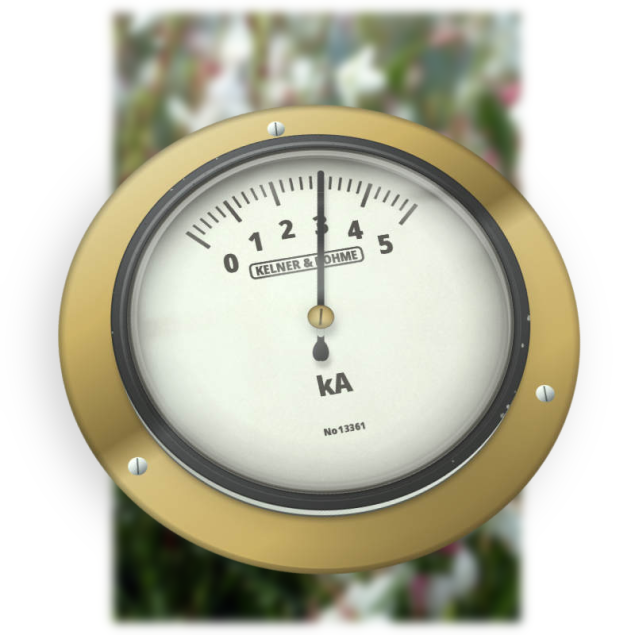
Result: 3 kA
